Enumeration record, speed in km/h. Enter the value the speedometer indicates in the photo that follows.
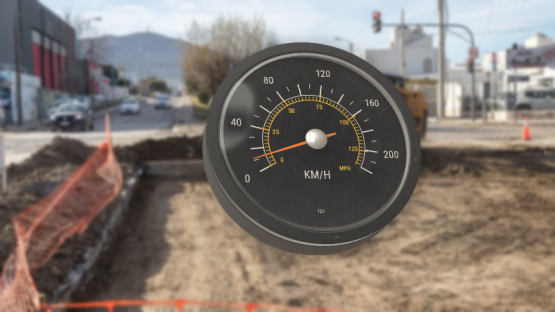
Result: 10 km/h
